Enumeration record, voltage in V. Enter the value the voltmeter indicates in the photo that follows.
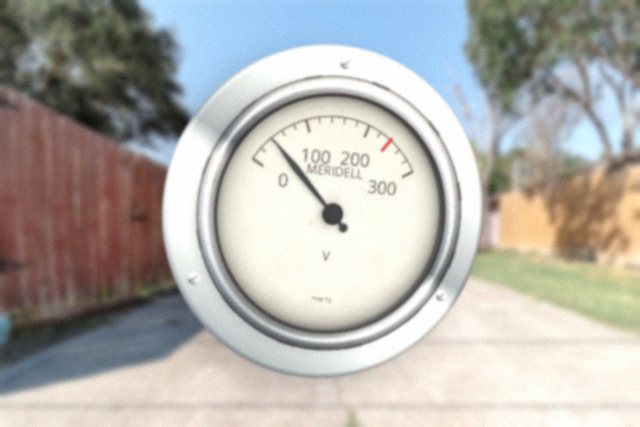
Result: 40 V
